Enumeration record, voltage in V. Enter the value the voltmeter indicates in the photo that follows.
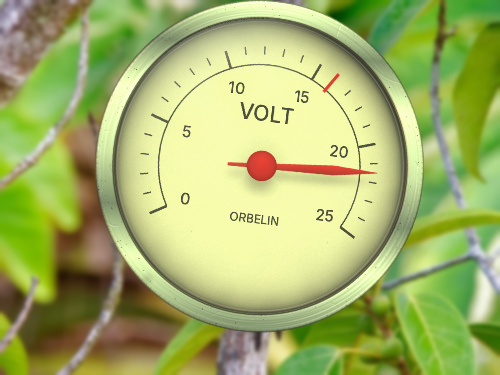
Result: 21.5 V
